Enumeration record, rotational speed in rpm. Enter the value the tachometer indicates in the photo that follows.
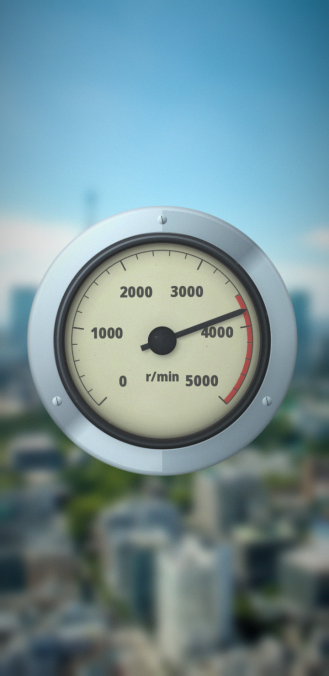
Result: 3800 rpm
